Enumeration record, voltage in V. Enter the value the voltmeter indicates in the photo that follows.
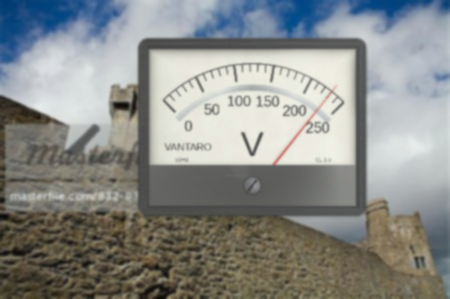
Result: 230 V
